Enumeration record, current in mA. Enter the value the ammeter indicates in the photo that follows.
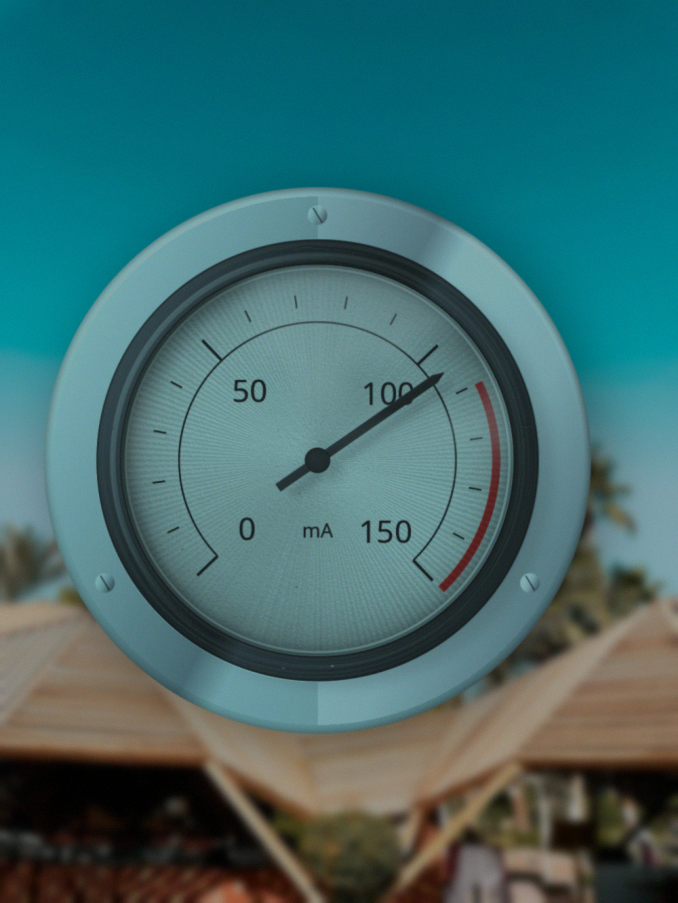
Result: 105 mA
